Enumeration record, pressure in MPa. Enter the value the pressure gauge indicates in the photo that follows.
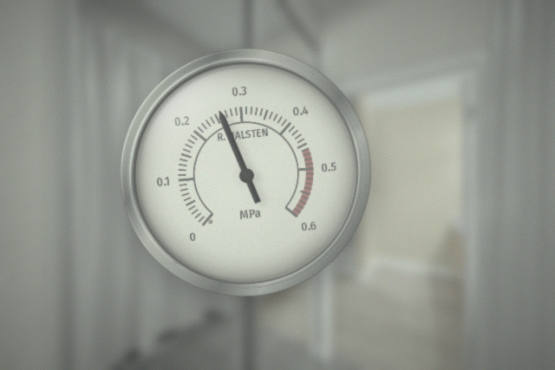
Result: 0.26 MPa
